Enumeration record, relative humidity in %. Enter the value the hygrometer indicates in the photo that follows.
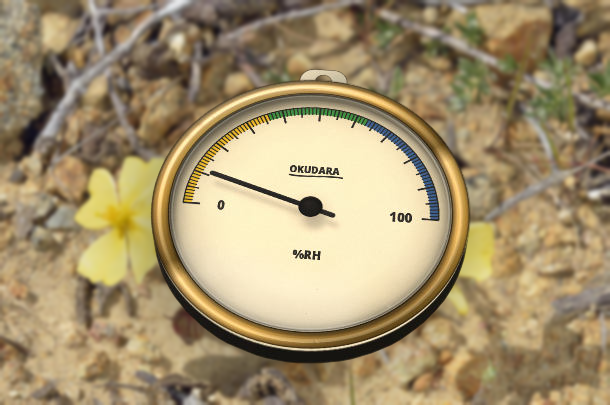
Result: 10 %
